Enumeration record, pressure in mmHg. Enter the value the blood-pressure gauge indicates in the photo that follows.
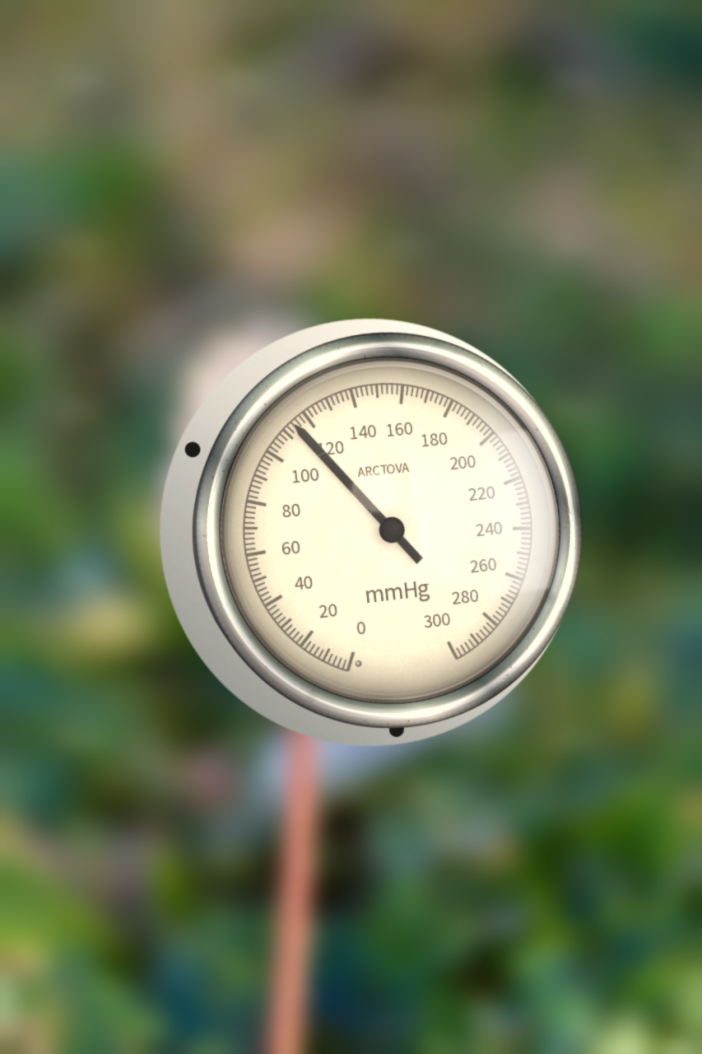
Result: 114 mmHg
